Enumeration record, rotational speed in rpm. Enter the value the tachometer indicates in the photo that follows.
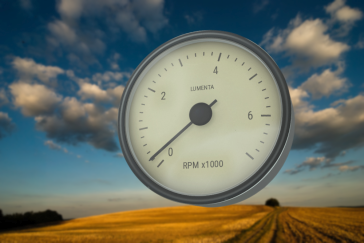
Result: 200 rpm
